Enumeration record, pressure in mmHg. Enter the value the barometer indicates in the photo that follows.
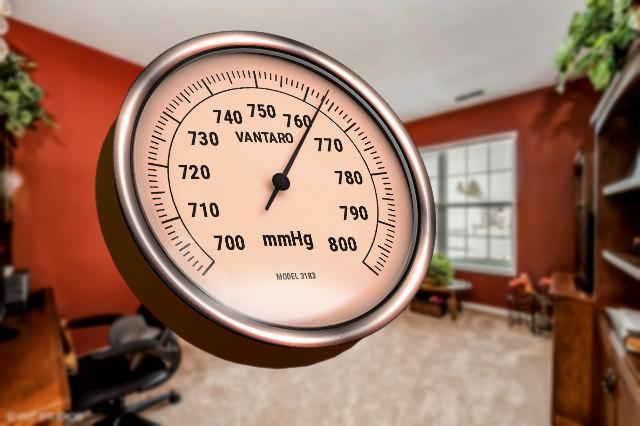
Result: 763 mmHg
